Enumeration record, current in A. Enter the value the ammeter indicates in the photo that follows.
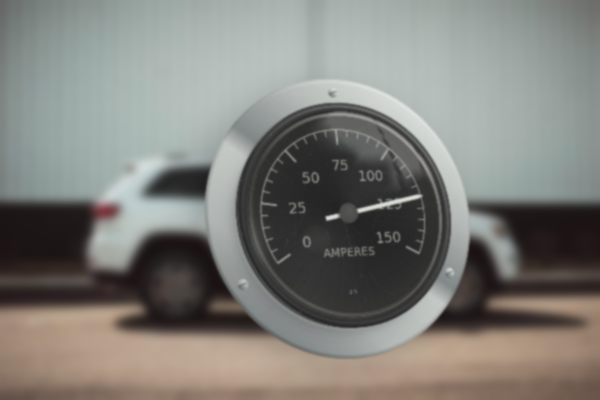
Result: 125 A
